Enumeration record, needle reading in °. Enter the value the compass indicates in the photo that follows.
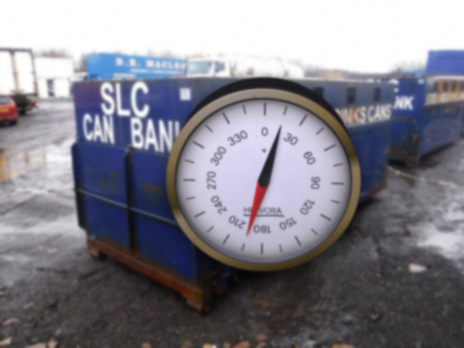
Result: 195 °
